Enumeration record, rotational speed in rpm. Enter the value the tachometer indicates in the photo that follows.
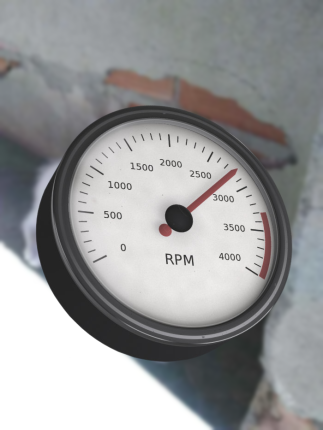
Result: 2800 rpm
